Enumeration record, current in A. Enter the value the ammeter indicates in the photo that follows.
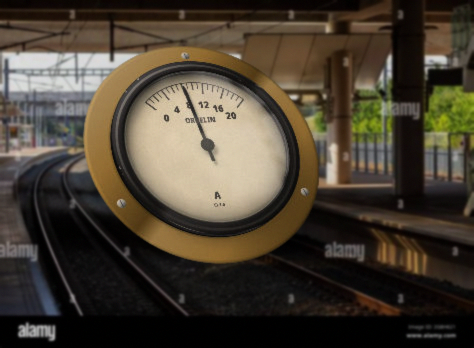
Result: 8 A
